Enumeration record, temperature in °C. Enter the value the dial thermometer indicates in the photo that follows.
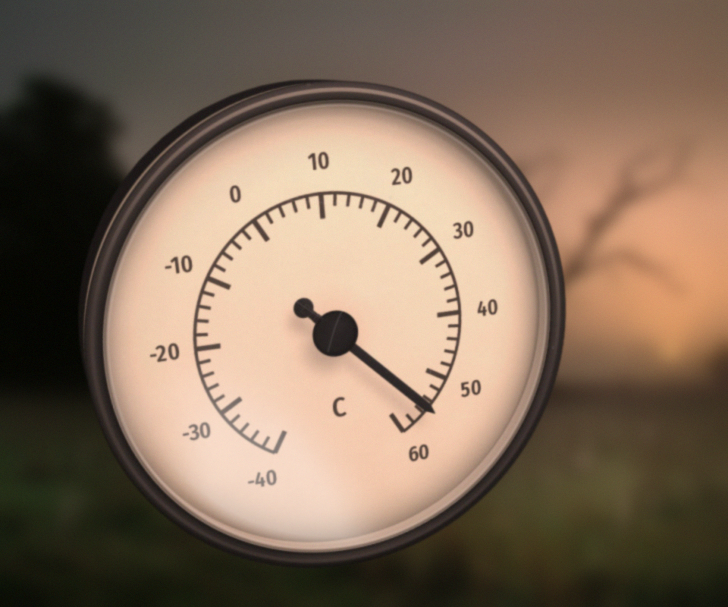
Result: 55 °C
